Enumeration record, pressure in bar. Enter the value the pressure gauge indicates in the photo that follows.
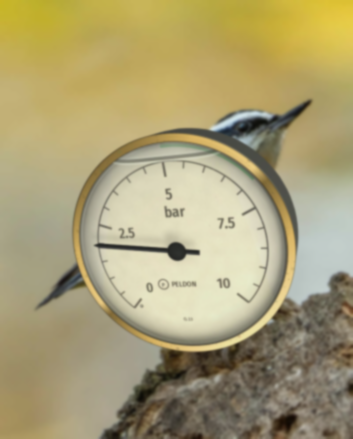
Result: 2 bar
